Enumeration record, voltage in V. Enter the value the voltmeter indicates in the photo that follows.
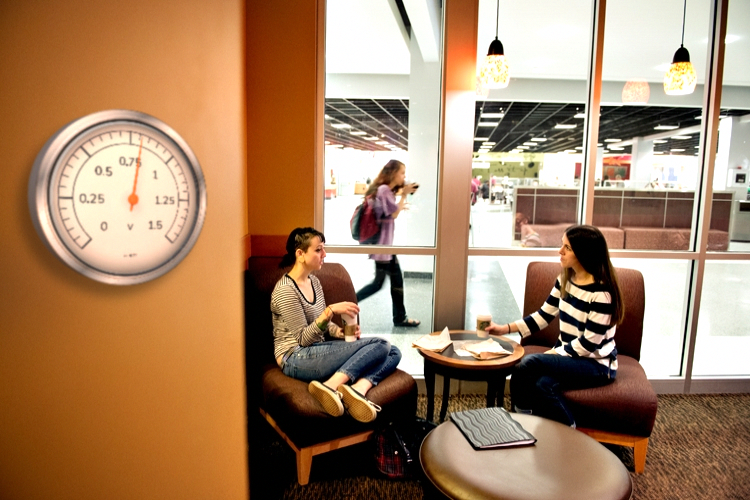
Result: 0.8 V
